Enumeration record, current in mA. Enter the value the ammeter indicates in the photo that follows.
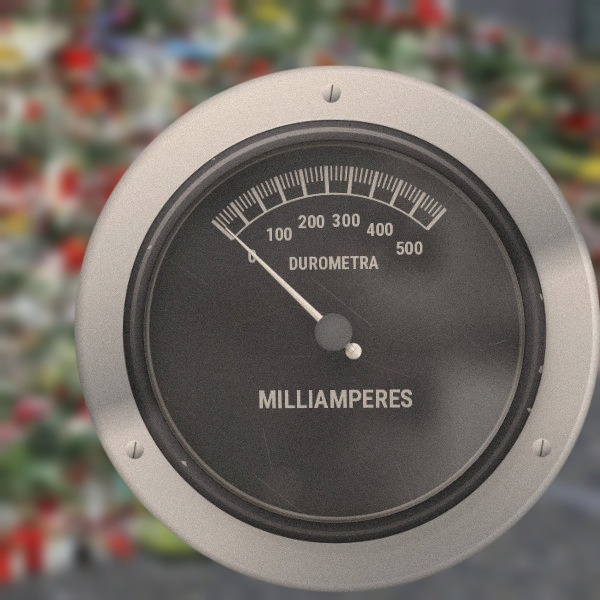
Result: 10 mA
